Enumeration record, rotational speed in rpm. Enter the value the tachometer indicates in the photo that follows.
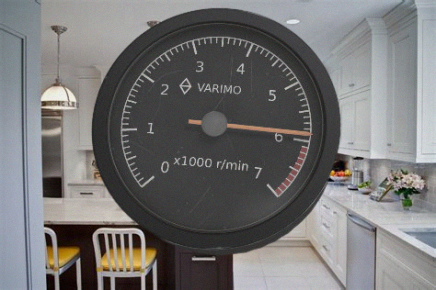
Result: 5900 rpm
